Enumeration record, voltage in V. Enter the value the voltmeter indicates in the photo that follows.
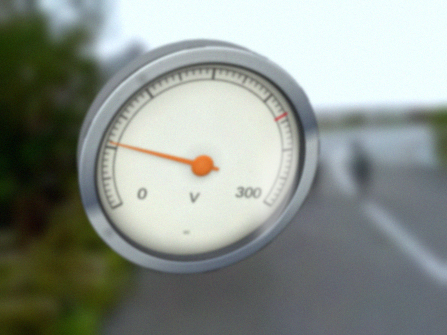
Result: 55 V
